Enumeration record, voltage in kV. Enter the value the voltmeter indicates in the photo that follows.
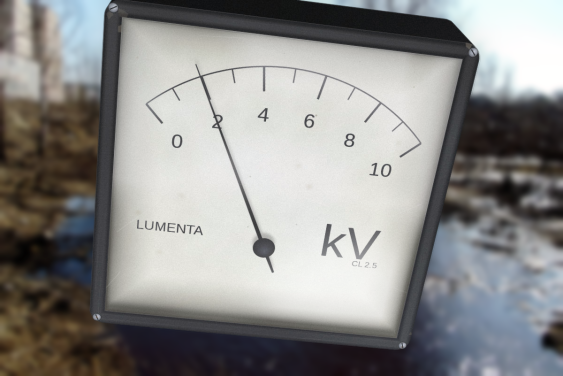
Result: 2 kV
